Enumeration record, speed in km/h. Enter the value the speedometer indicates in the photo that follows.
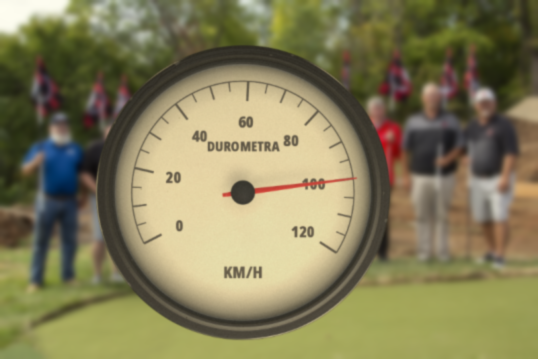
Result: 100 km/h
